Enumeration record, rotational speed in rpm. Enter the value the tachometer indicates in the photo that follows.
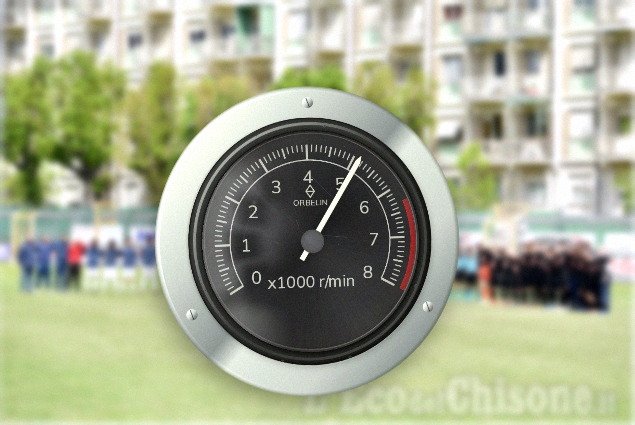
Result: 5100 rpm
